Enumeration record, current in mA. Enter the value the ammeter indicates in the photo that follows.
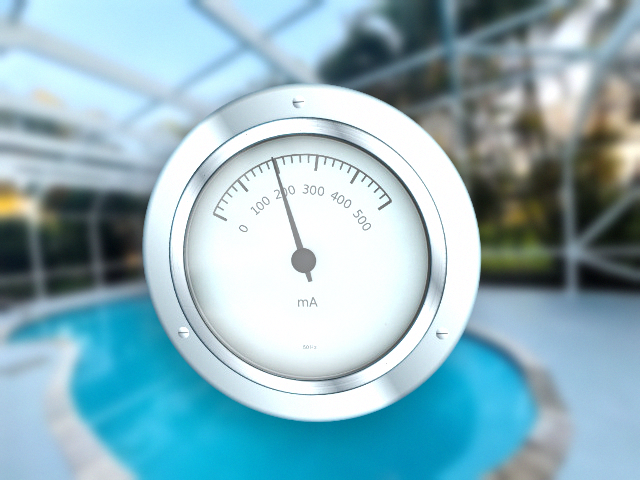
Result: 200 mA
